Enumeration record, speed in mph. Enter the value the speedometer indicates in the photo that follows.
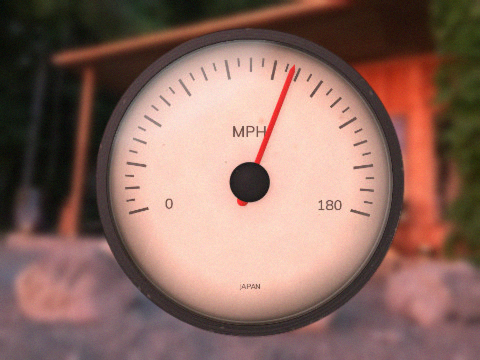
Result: 107.5 mph
